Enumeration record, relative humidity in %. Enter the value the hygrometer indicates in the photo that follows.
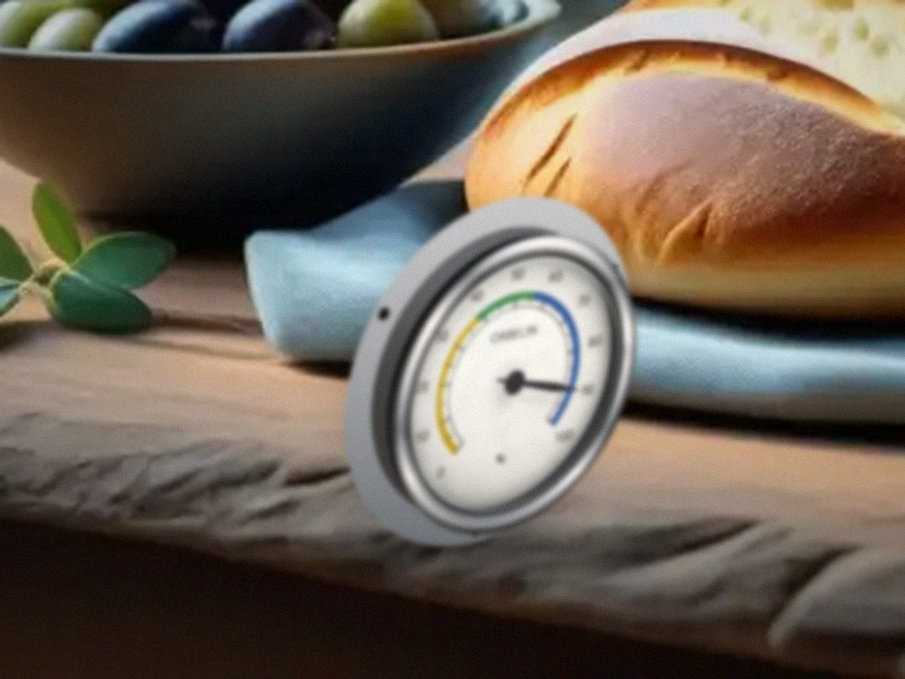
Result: 90 %
